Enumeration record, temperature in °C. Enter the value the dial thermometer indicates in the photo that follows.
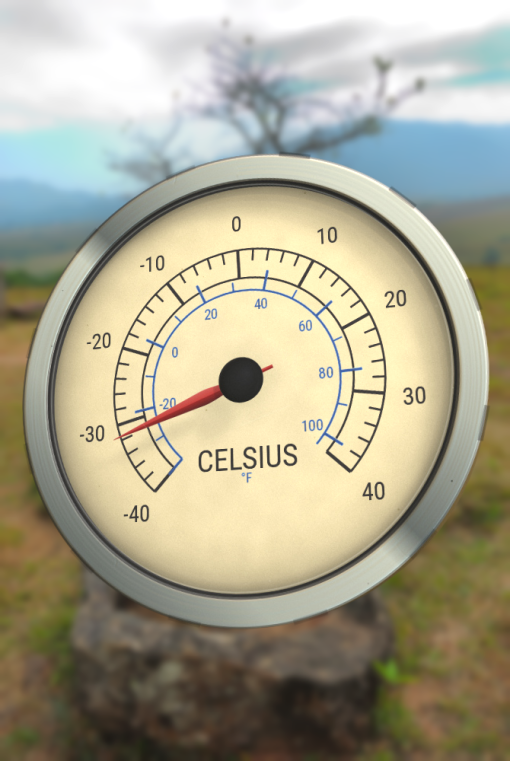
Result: -32 °C
